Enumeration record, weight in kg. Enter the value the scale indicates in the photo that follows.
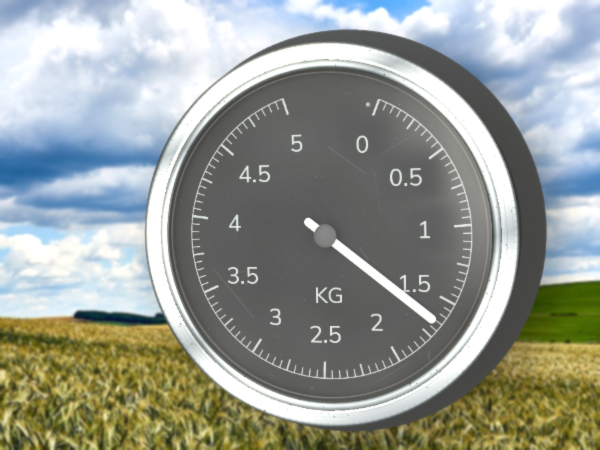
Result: 1.65 kg
